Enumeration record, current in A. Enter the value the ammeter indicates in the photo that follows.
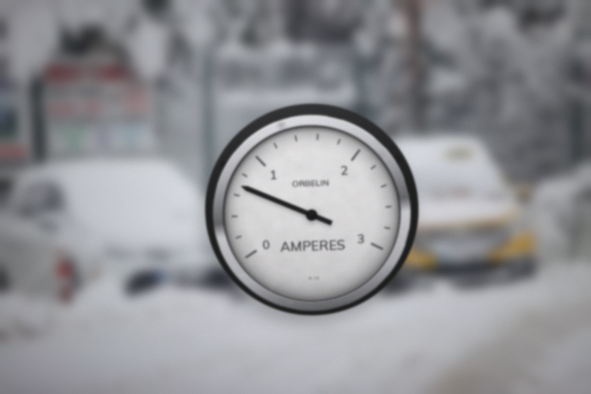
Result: 0.7 A
